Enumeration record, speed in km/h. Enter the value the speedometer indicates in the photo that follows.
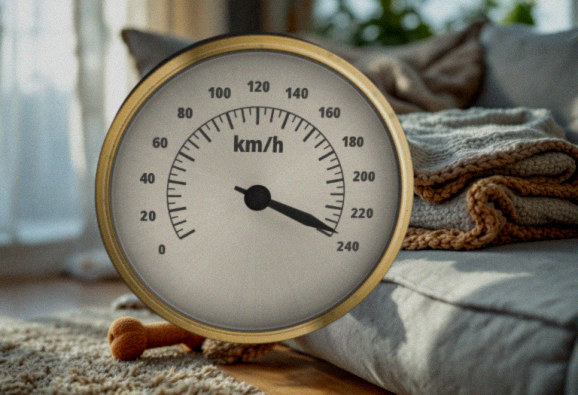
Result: 235 km/h
